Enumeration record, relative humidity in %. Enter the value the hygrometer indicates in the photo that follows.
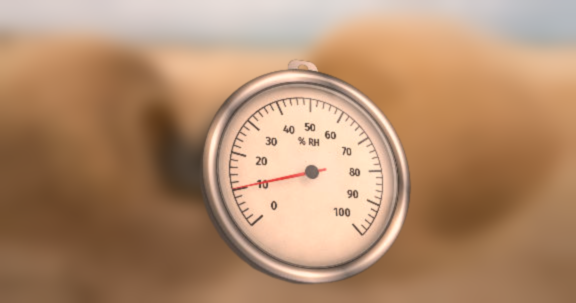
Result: 10 %
